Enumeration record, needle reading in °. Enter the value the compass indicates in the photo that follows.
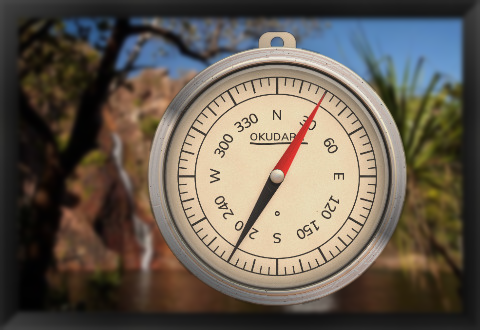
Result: 30 °
